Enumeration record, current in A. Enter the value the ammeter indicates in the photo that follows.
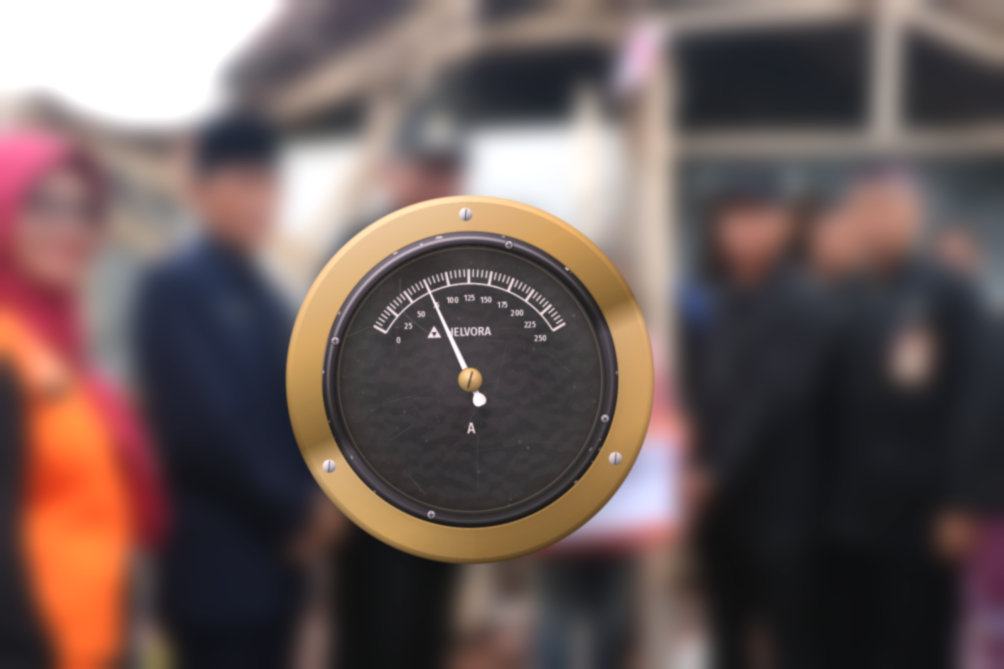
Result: 75 A
